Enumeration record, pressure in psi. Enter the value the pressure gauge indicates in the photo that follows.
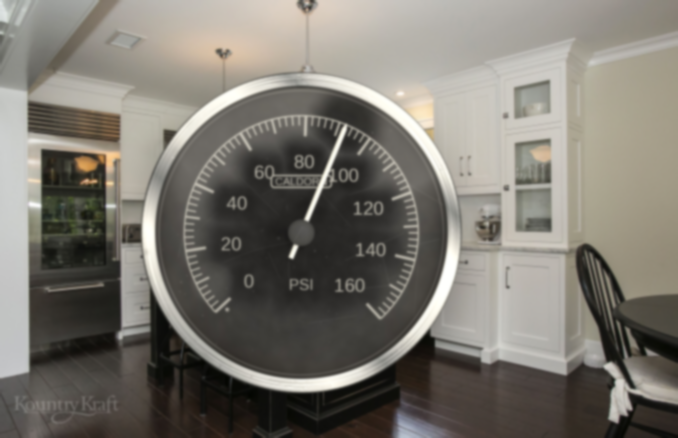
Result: 92 psi
